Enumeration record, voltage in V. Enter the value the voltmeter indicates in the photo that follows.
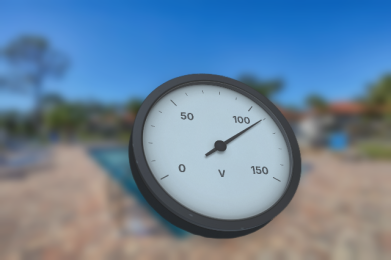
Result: 110 V
